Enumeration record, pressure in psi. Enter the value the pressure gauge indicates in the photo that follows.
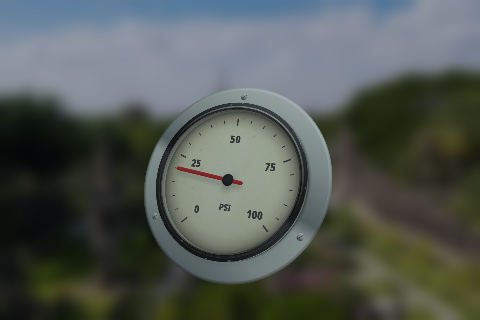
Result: 20 psi
